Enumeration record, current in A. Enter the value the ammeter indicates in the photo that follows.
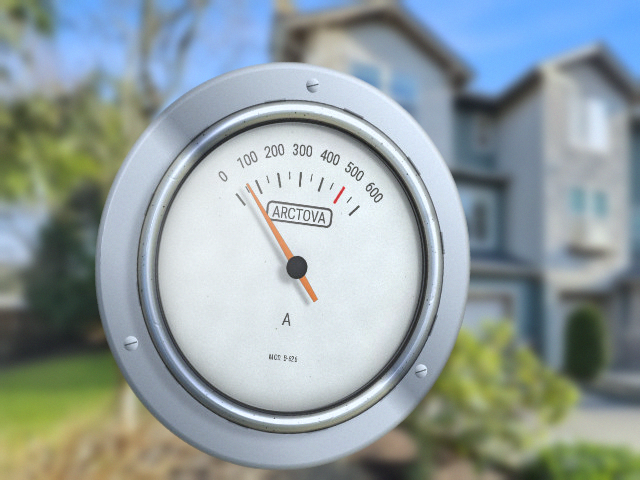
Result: 50 A
